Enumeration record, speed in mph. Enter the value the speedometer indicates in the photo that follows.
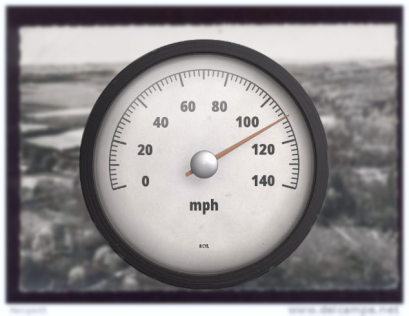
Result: 110 mph
